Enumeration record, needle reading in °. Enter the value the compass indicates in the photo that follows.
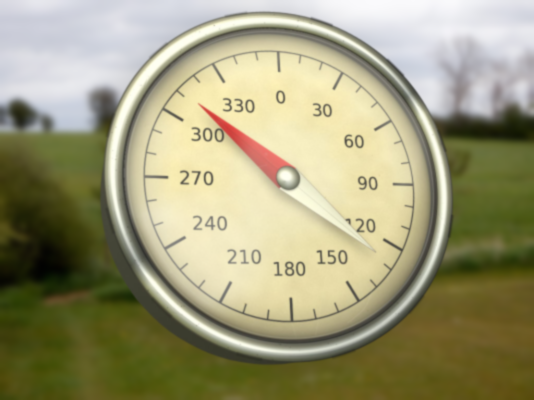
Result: 310 °
